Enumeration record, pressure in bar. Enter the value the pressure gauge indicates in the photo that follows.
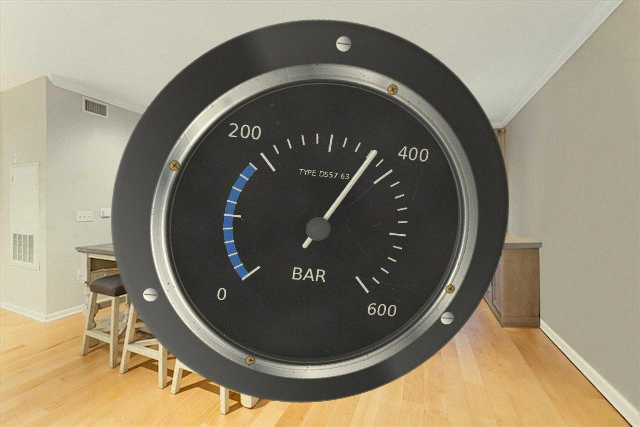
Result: 360 bar
